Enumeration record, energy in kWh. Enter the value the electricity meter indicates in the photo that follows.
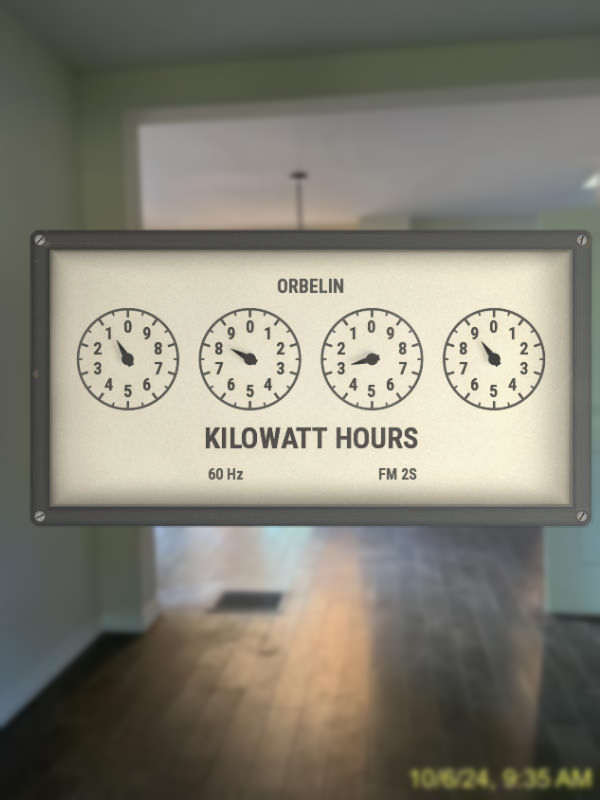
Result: 829 kWh
